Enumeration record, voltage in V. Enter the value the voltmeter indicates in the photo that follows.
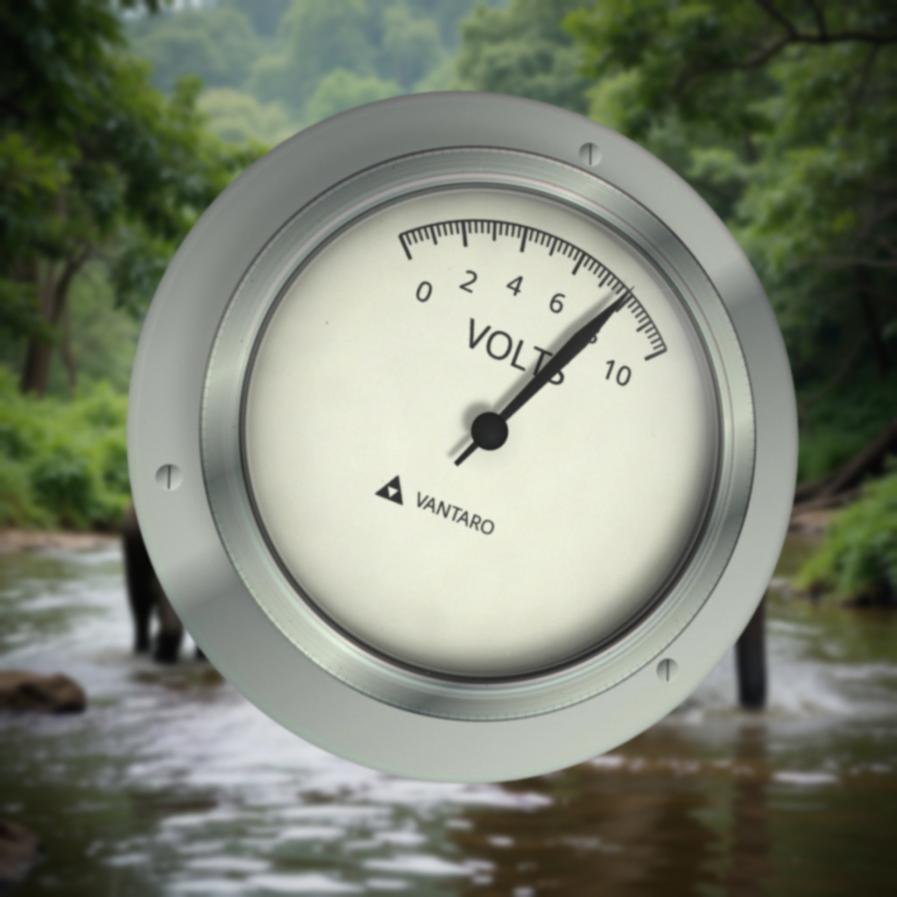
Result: 7.8 V
